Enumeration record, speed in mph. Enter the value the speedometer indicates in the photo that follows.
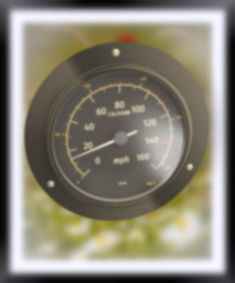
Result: 15 mph
